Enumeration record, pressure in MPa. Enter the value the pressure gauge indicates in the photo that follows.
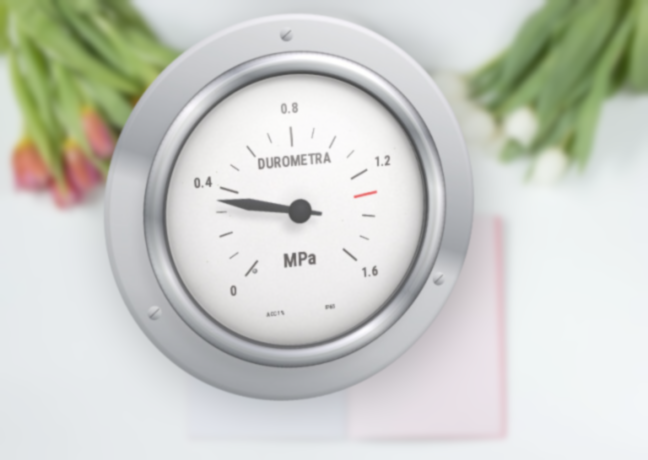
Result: 0.35 MPa
